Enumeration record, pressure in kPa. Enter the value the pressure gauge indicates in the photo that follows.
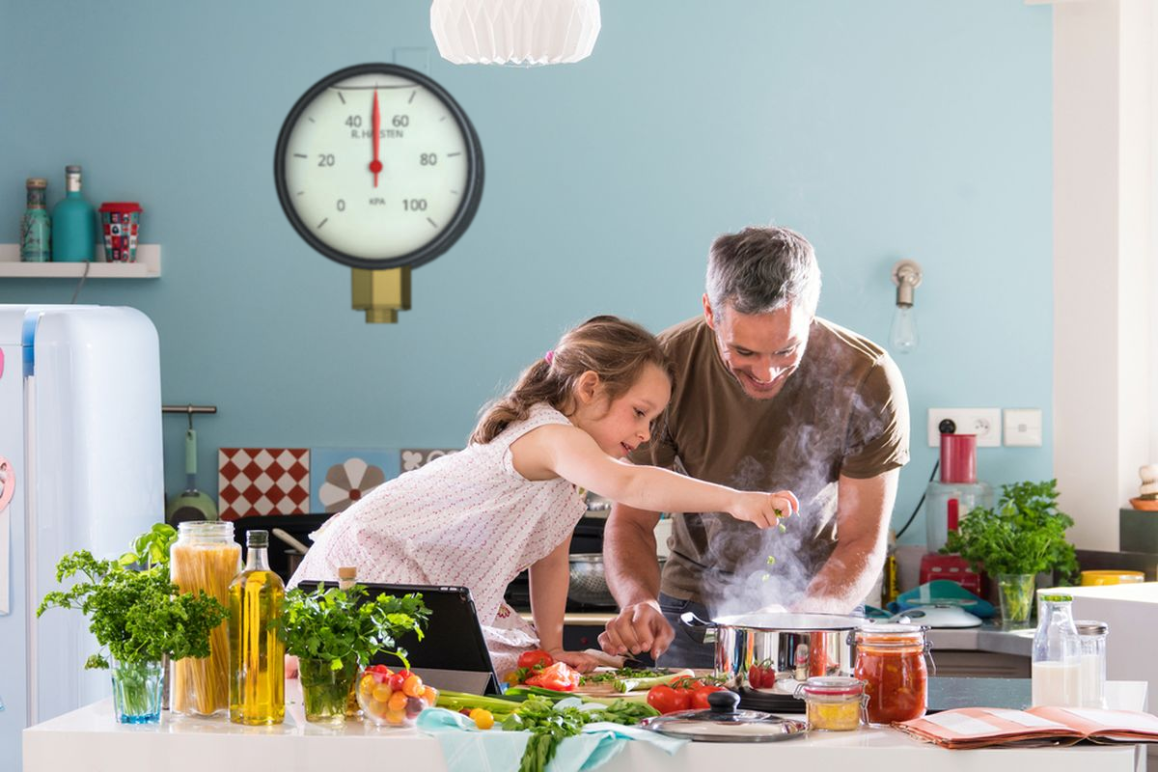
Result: 50 kPa
